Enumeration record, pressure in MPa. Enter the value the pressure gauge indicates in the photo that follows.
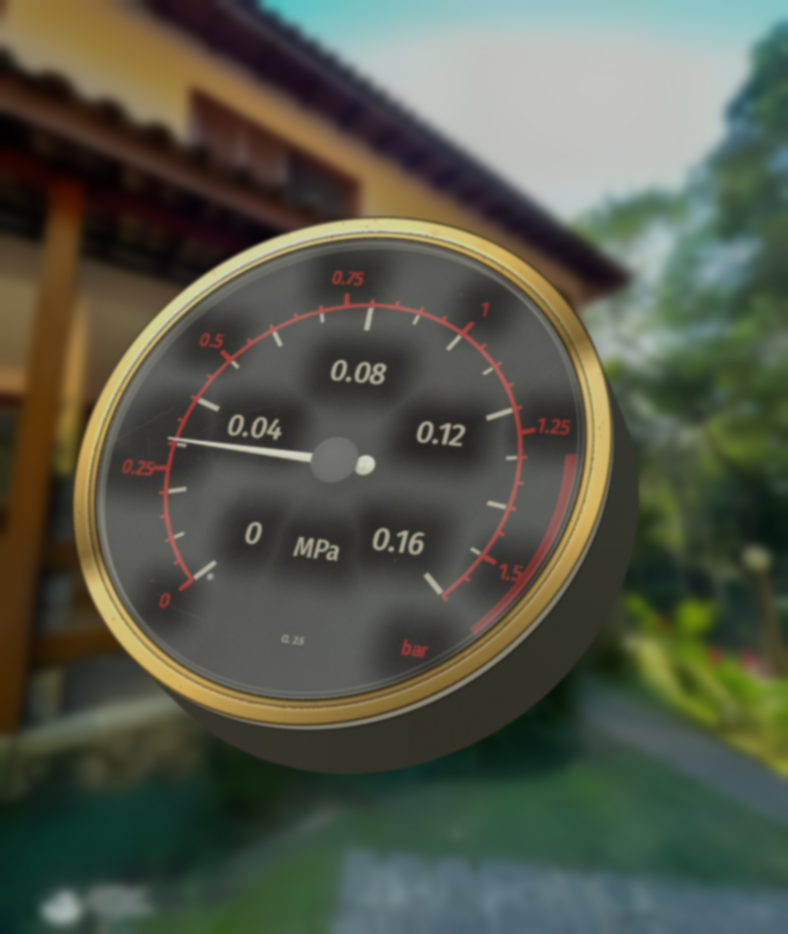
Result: 0.03 MPa
